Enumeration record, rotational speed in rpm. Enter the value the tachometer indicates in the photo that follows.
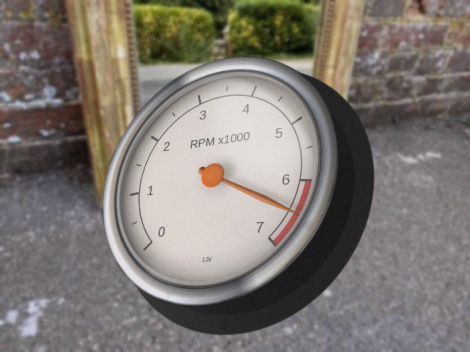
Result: 6500 rpm
